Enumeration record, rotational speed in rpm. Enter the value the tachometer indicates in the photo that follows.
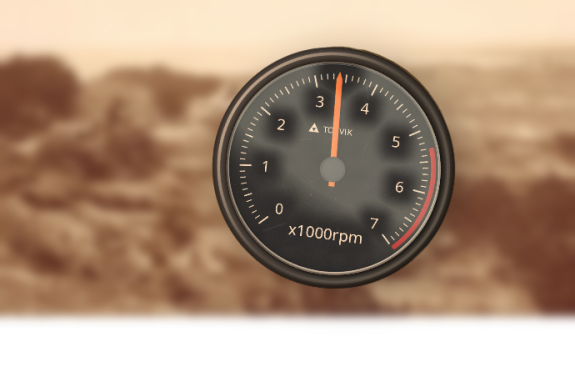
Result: 3400 rpm
